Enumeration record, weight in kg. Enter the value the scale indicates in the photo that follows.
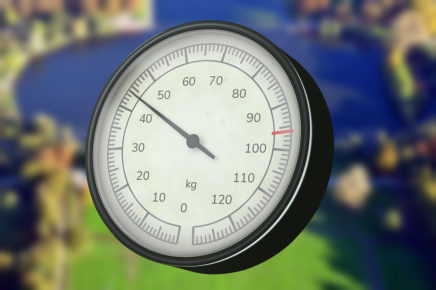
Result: 44 kg
